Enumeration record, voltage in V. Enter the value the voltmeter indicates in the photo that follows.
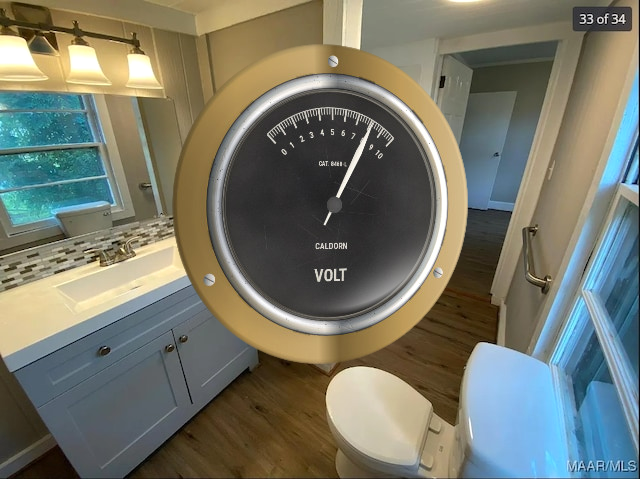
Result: 8 V
